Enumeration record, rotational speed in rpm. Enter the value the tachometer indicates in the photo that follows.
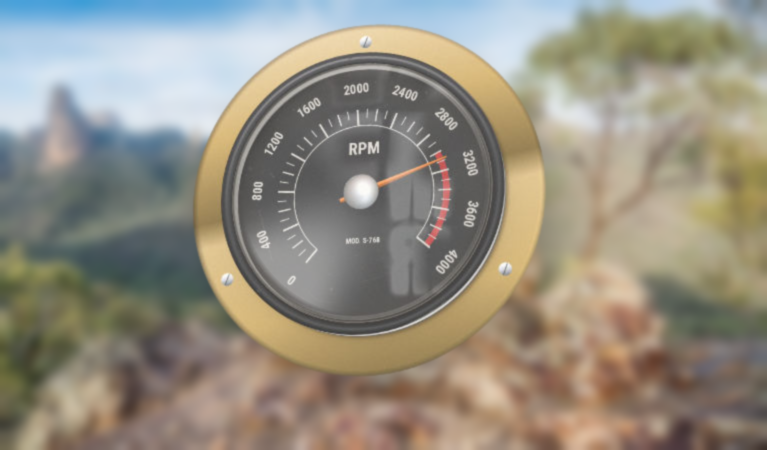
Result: 3100 rpm
